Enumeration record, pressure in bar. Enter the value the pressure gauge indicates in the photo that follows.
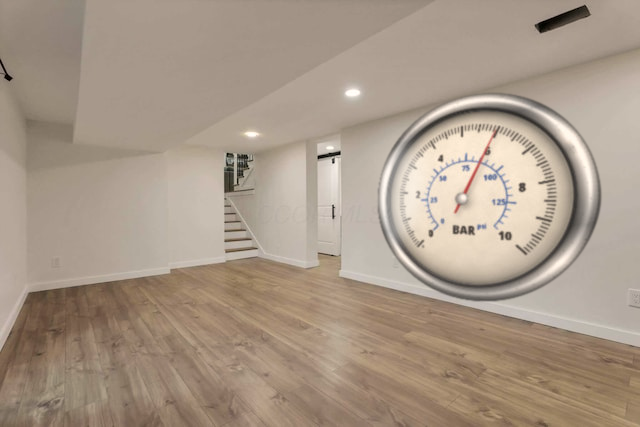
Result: 6 bar
